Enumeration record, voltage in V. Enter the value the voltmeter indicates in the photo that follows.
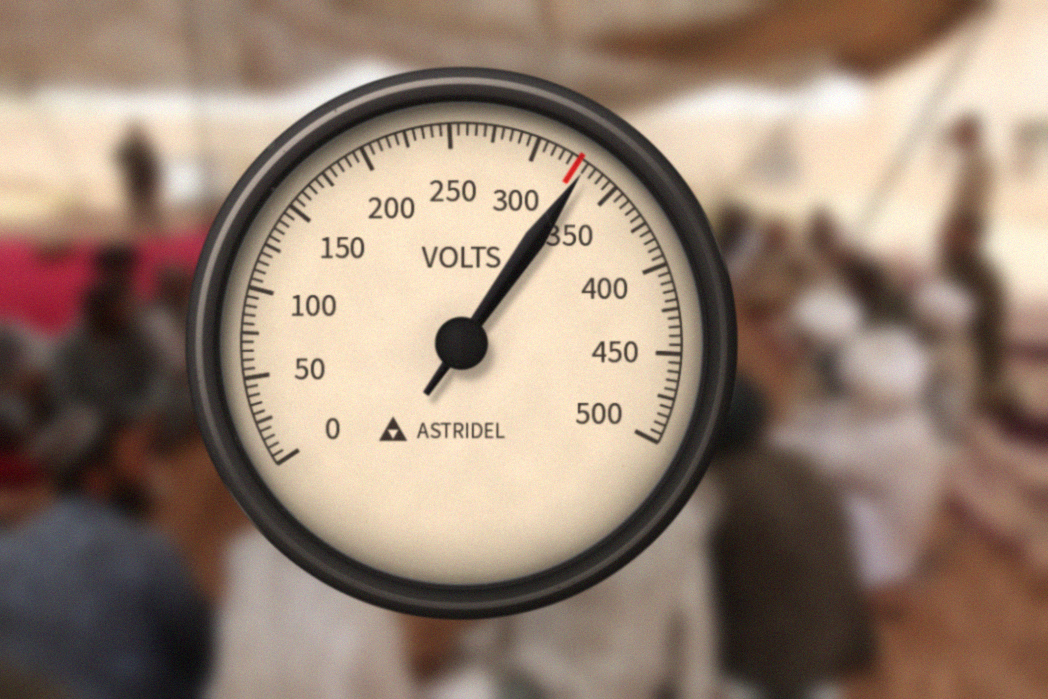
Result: 330 V
